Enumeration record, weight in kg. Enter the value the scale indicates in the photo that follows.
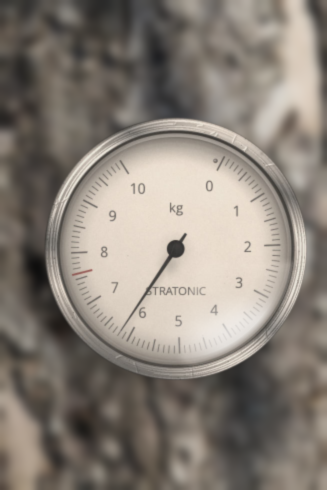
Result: 6.2 kg
